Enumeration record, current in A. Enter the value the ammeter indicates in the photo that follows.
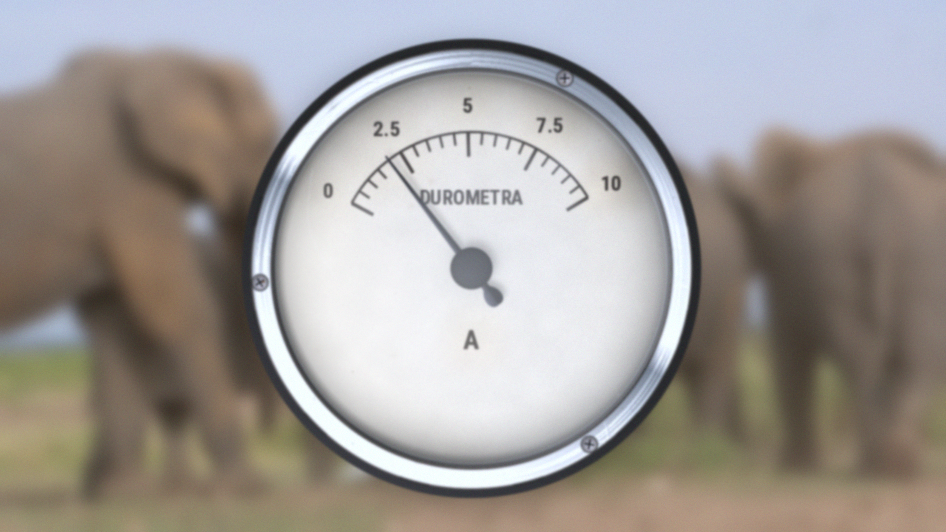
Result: 2 A
